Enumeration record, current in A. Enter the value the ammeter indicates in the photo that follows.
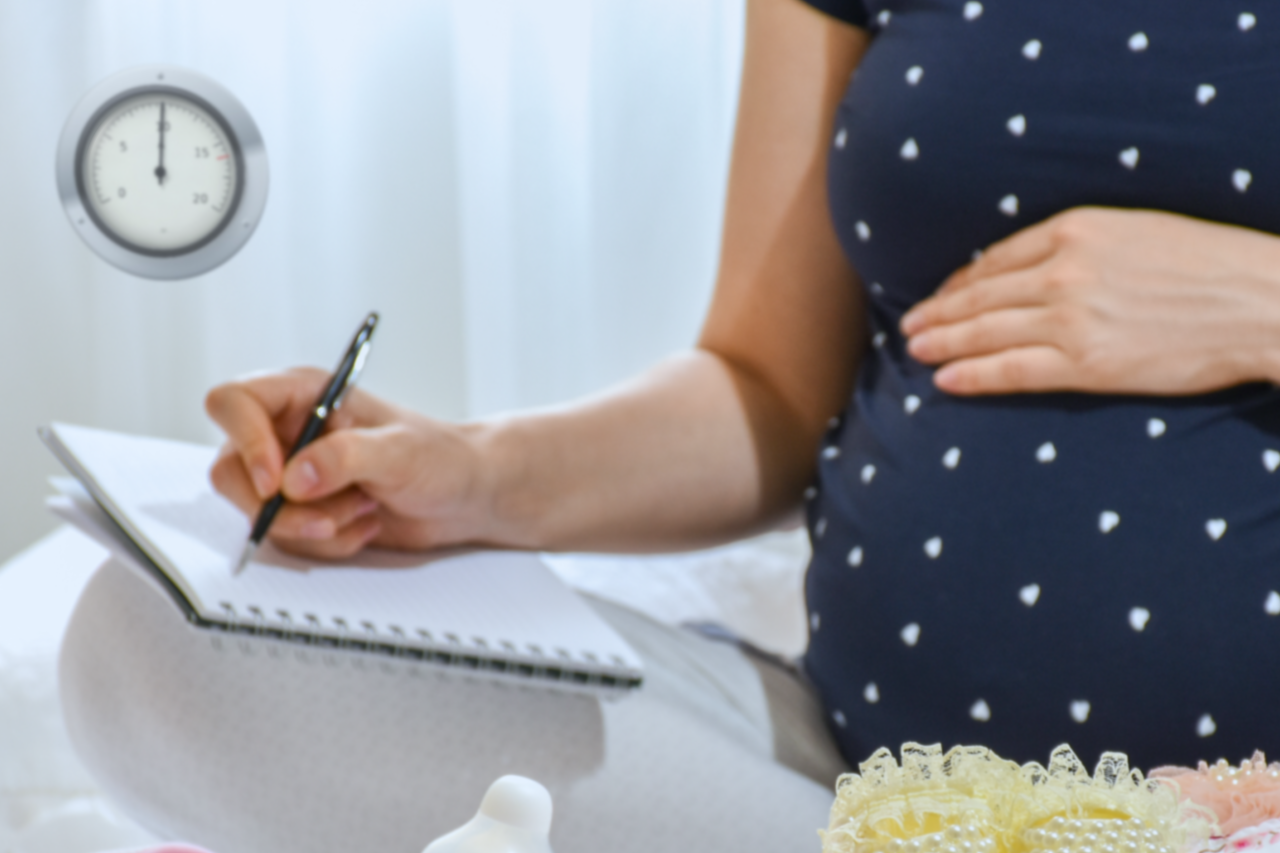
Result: 10 A
